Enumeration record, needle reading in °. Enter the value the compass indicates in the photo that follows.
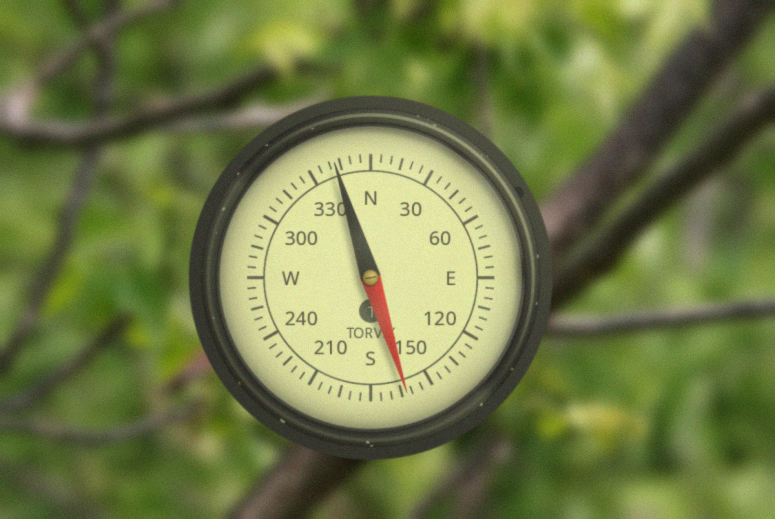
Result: 162.5 °
